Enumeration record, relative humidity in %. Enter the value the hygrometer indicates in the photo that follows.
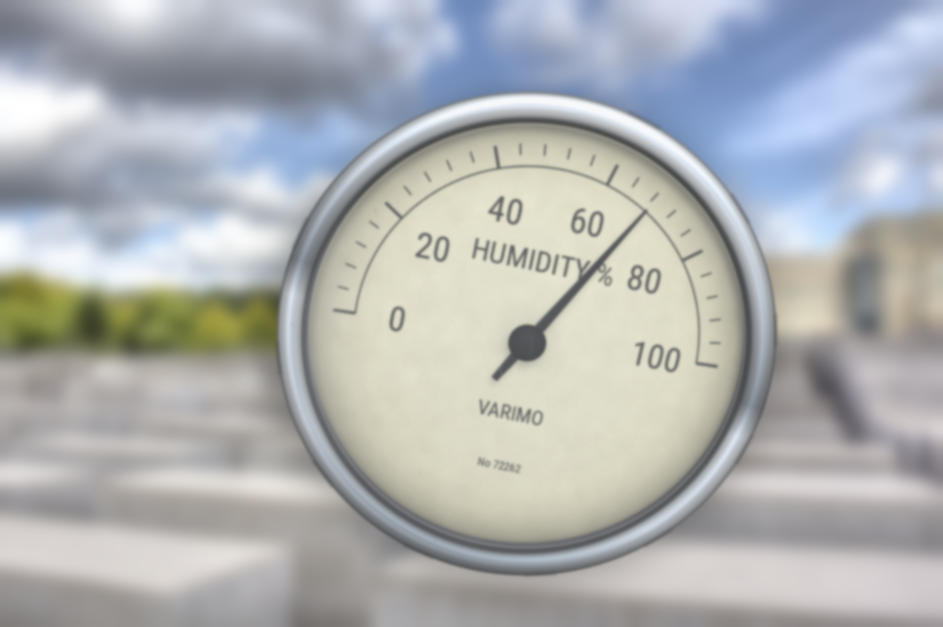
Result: 68 %
